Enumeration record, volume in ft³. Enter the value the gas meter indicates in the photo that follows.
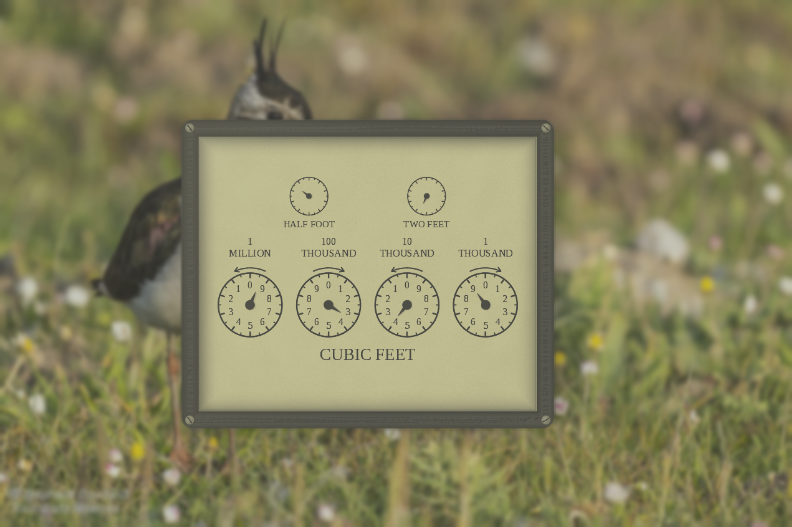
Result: 933900 ft³
